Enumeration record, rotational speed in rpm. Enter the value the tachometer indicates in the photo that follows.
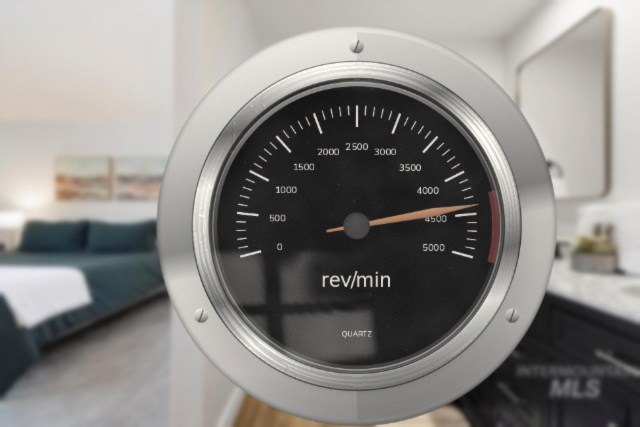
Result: 4400 rpm
